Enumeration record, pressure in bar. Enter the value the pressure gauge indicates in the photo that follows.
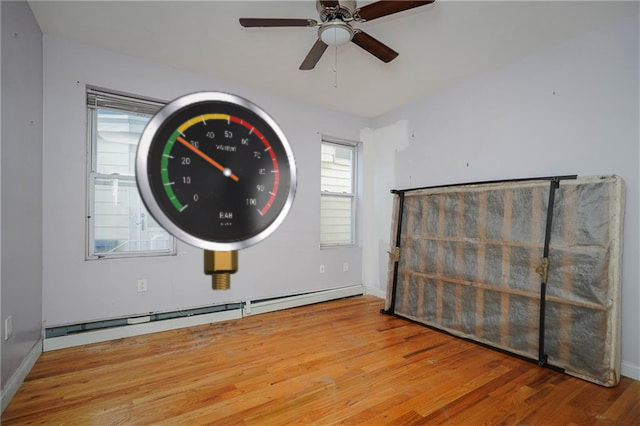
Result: 27.5 bar
